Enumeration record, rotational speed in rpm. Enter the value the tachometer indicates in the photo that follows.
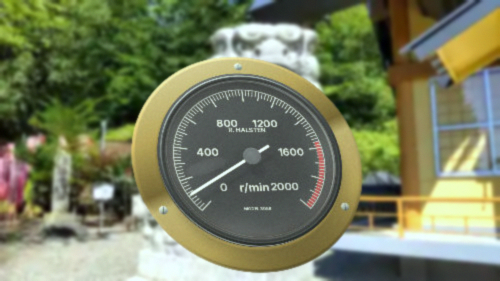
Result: 100 rpm
